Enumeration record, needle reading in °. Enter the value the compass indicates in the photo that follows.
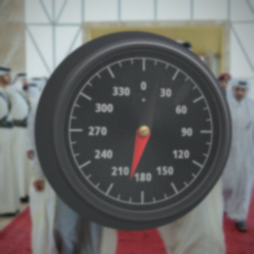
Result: 195 °
